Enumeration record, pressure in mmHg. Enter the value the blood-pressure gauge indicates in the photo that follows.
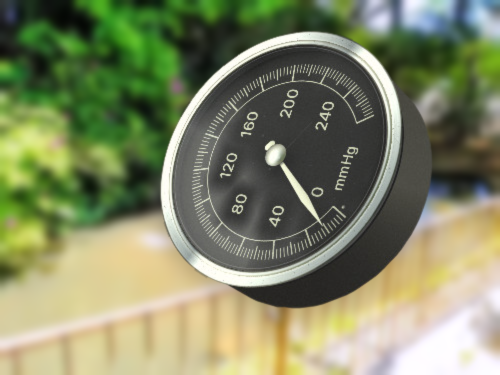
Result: 10 mmHg
